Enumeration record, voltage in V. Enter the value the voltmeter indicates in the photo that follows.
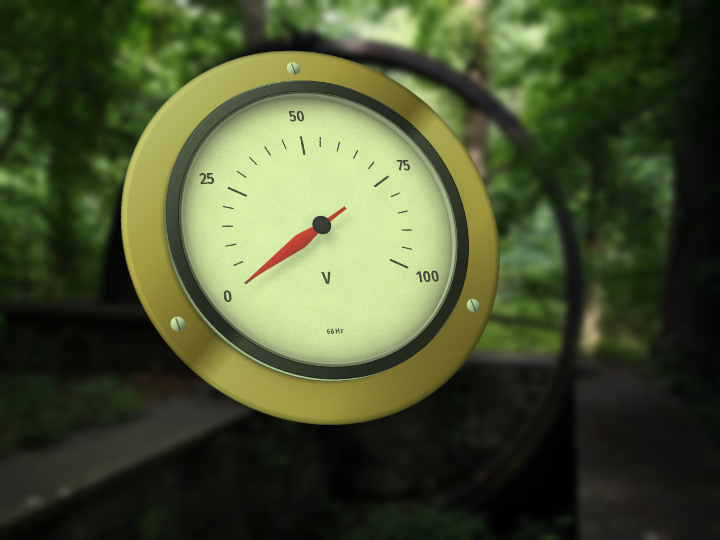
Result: 0 V
